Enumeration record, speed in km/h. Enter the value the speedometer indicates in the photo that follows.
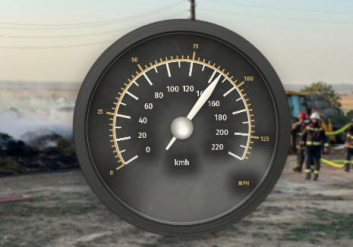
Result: 145 km/h
